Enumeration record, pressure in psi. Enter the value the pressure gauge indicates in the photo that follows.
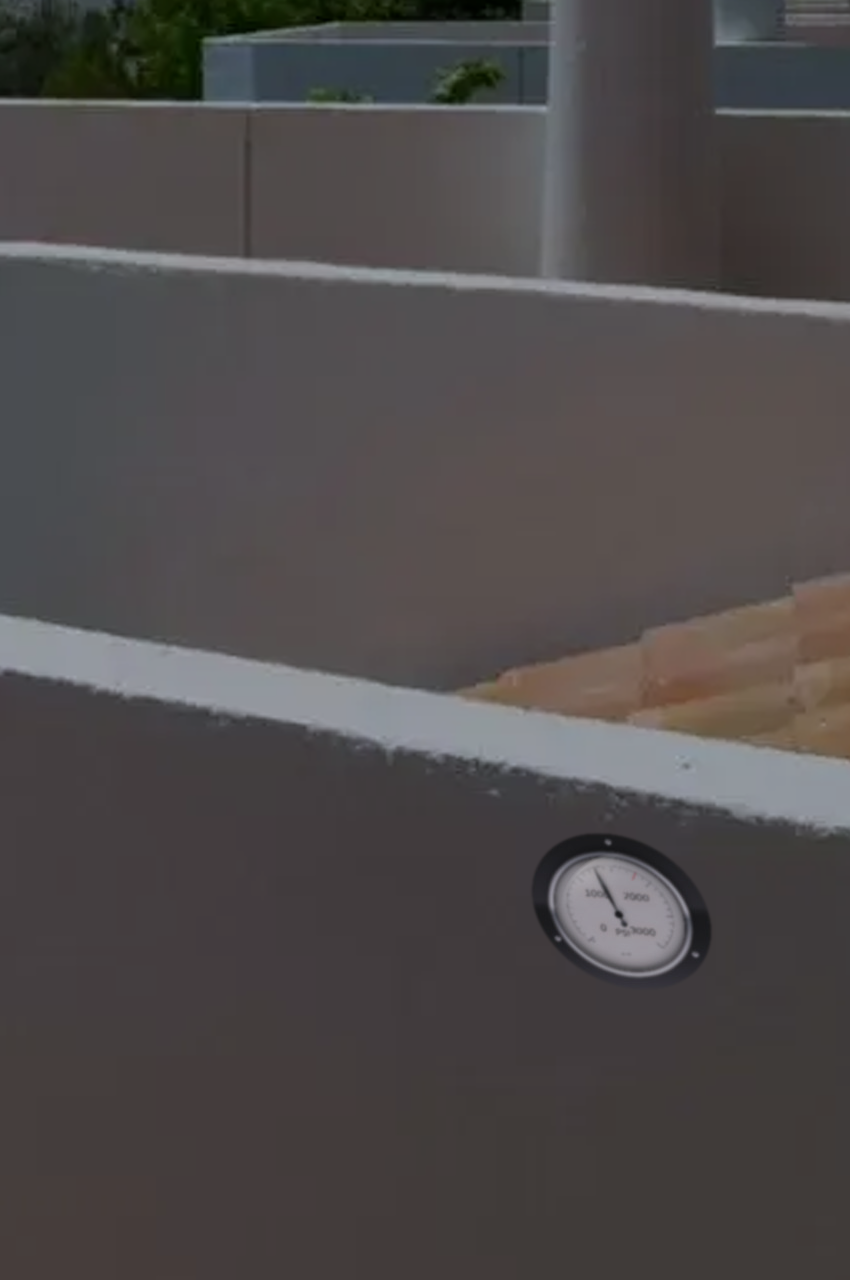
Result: 1300 psi
